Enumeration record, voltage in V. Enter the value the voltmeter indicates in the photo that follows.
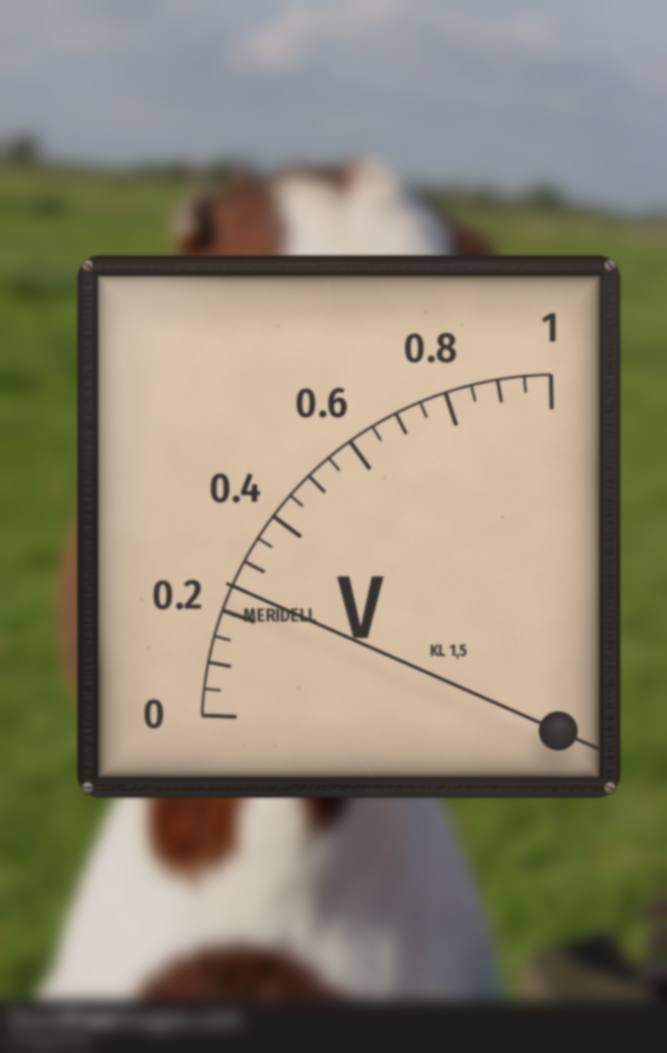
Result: 0.25 V
